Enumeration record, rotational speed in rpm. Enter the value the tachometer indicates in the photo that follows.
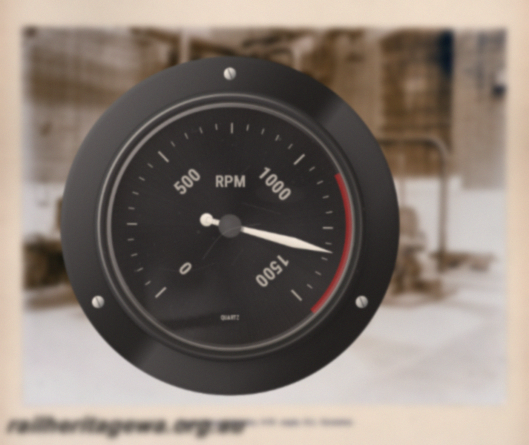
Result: 1325 rpm
